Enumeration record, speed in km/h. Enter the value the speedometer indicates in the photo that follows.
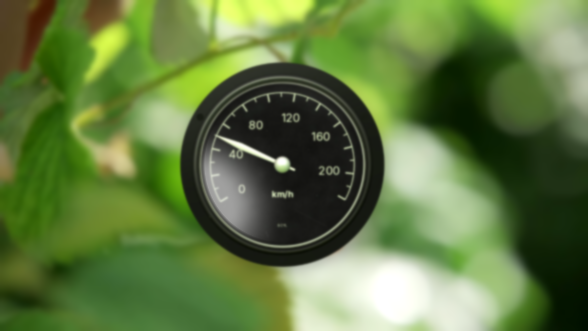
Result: 50 km/h
